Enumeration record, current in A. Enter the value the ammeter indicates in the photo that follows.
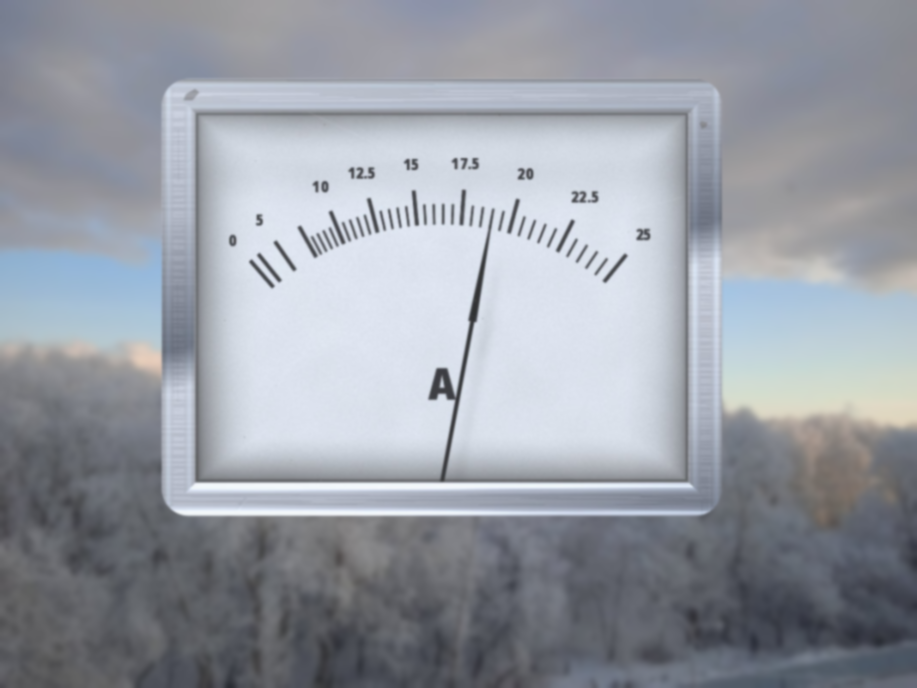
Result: 19 A
